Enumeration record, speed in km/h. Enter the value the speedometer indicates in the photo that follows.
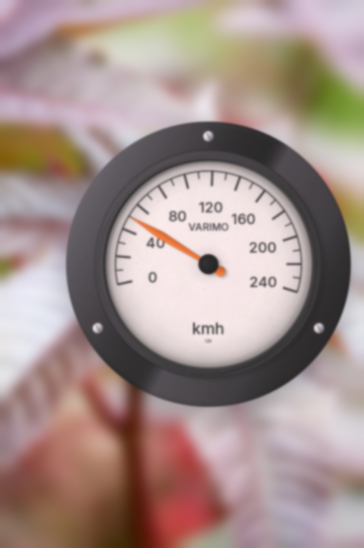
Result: 50 km/h
